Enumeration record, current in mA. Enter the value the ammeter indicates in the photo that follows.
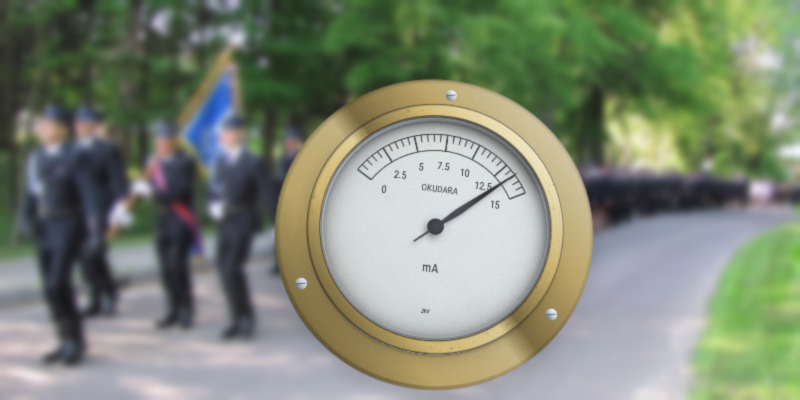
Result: 13.5 mA
